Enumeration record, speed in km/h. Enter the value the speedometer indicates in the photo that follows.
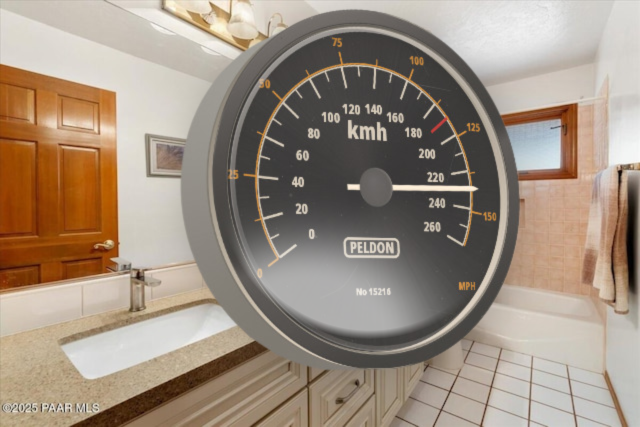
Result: 230 km/h
